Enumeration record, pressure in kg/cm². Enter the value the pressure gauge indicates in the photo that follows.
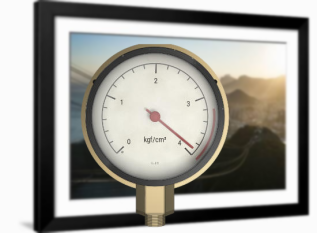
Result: 3.9 kg/cm²
